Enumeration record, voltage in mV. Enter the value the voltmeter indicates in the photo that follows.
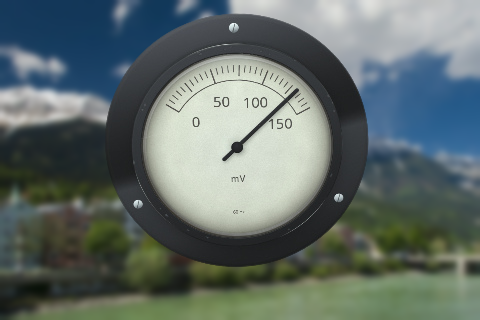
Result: 130 mV
